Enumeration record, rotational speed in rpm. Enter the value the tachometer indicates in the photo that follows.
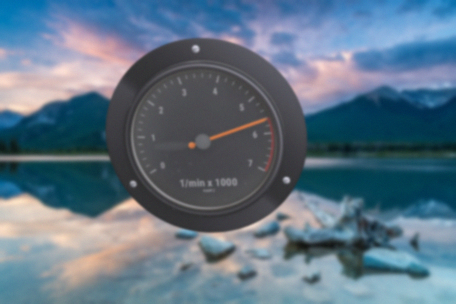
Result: 5600 rpm
